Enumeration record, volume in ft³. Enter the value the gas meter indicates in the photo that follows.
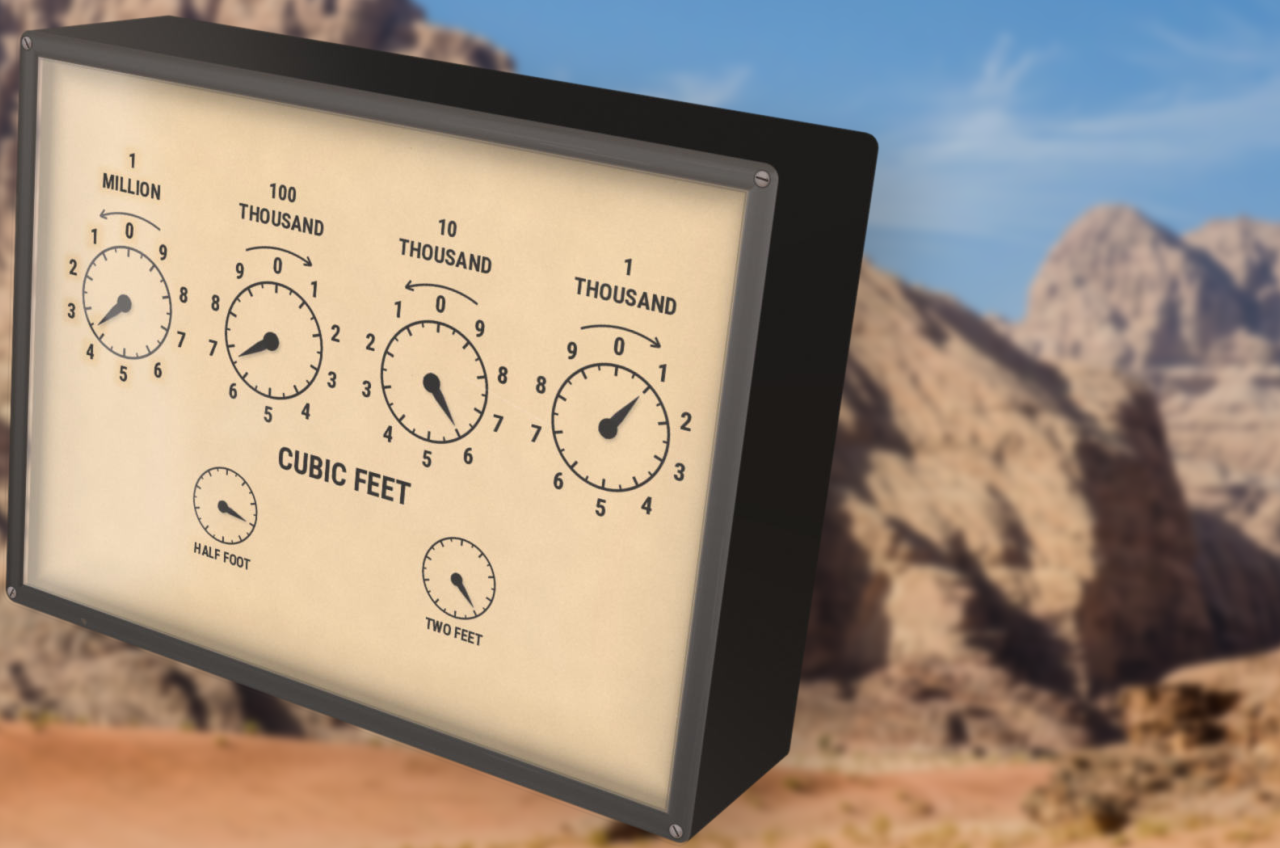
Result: 366100 ft³
